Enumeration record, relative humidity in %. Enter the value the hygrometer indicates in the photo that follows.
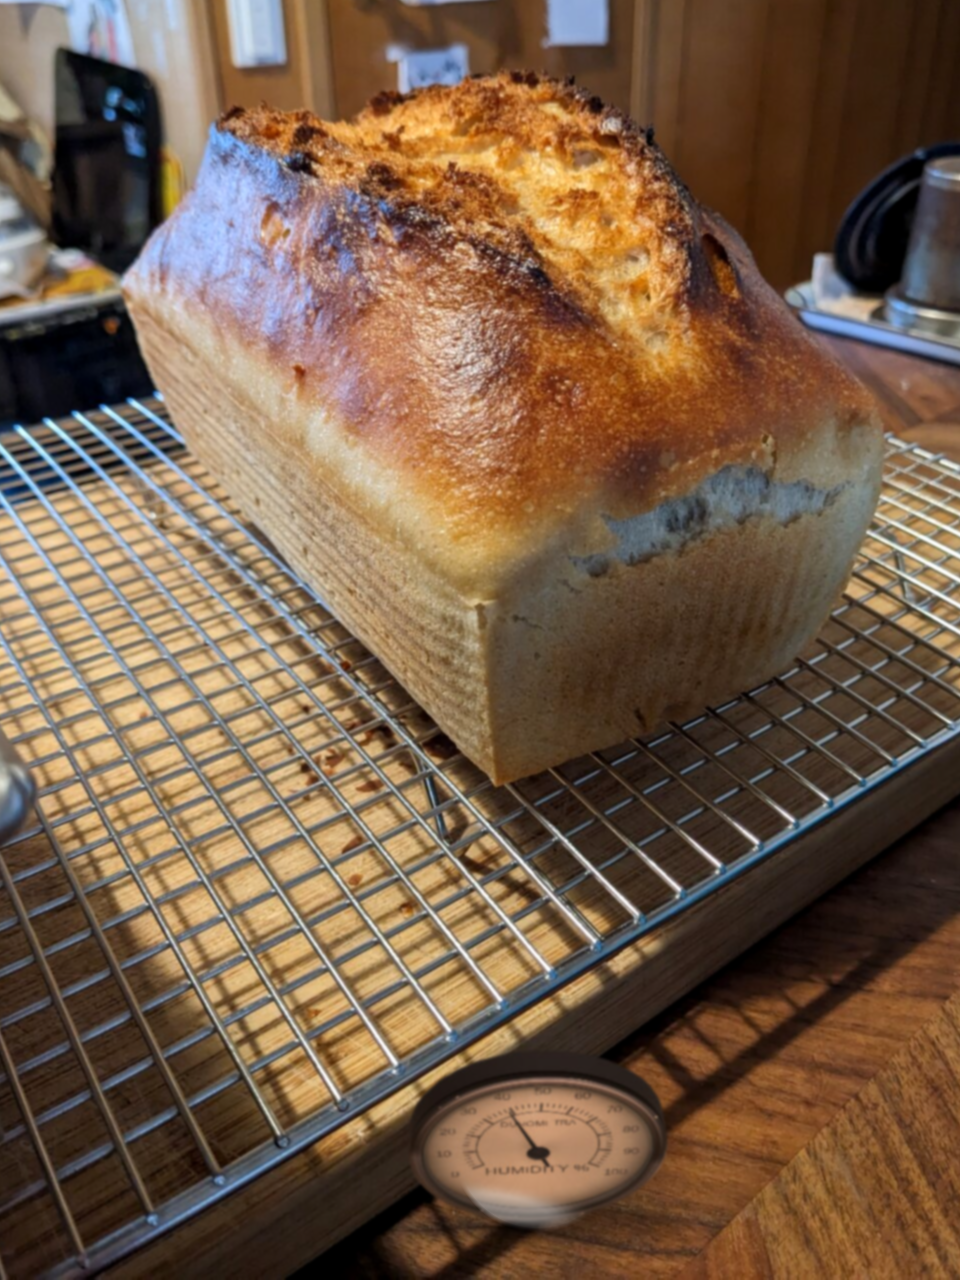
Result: 40 %
